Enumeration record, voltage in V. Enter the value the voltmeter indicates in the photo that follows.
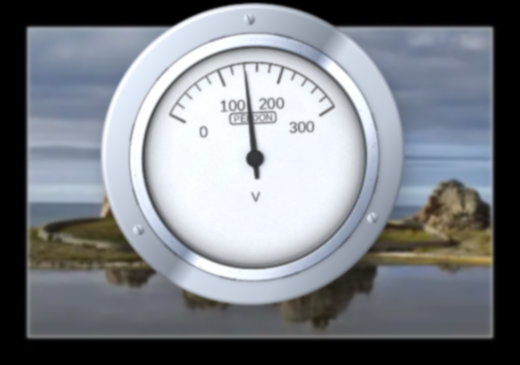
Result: 140 V
